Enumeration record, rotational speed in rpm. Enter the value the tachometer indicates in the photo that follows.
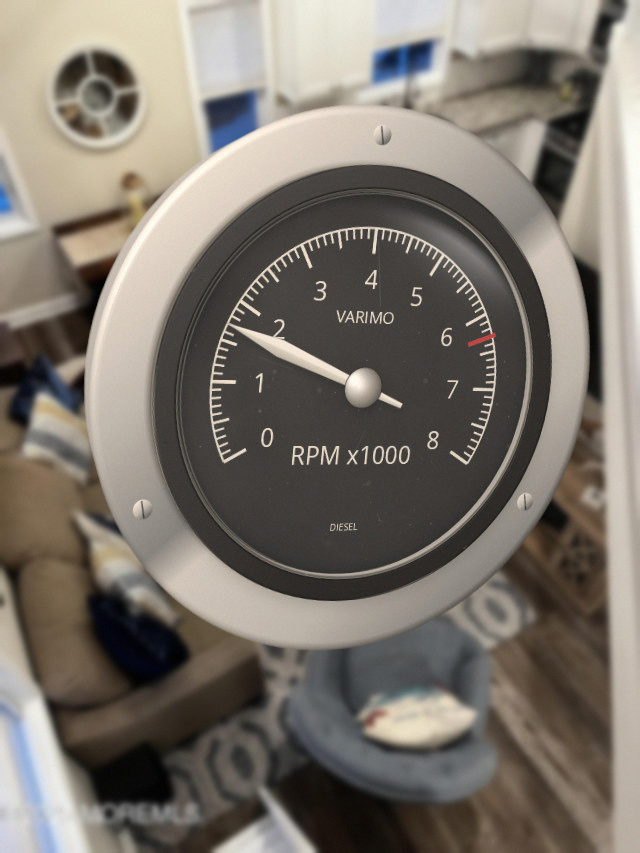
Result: 1700 rpm
